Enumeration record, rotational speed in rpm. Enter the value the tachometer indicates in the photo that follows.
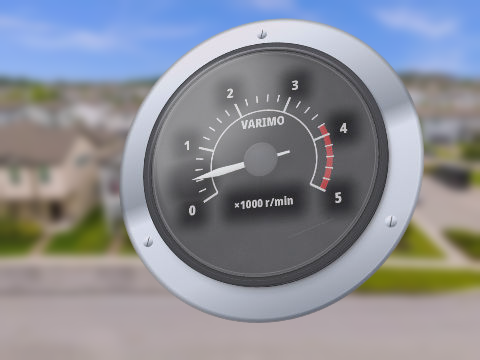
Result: 400 rpm
